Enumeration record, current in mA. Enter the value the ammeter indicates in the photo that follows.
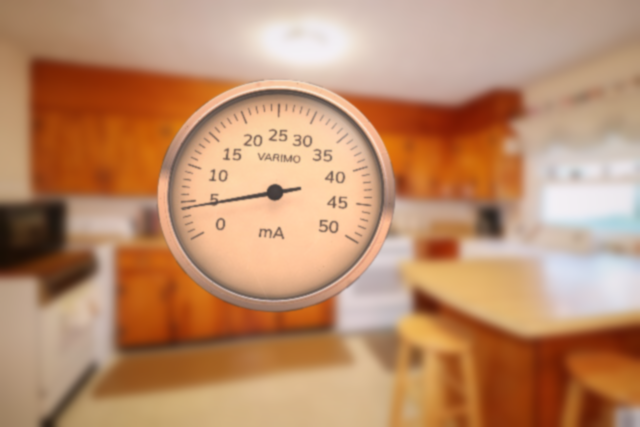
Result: 4 mA
